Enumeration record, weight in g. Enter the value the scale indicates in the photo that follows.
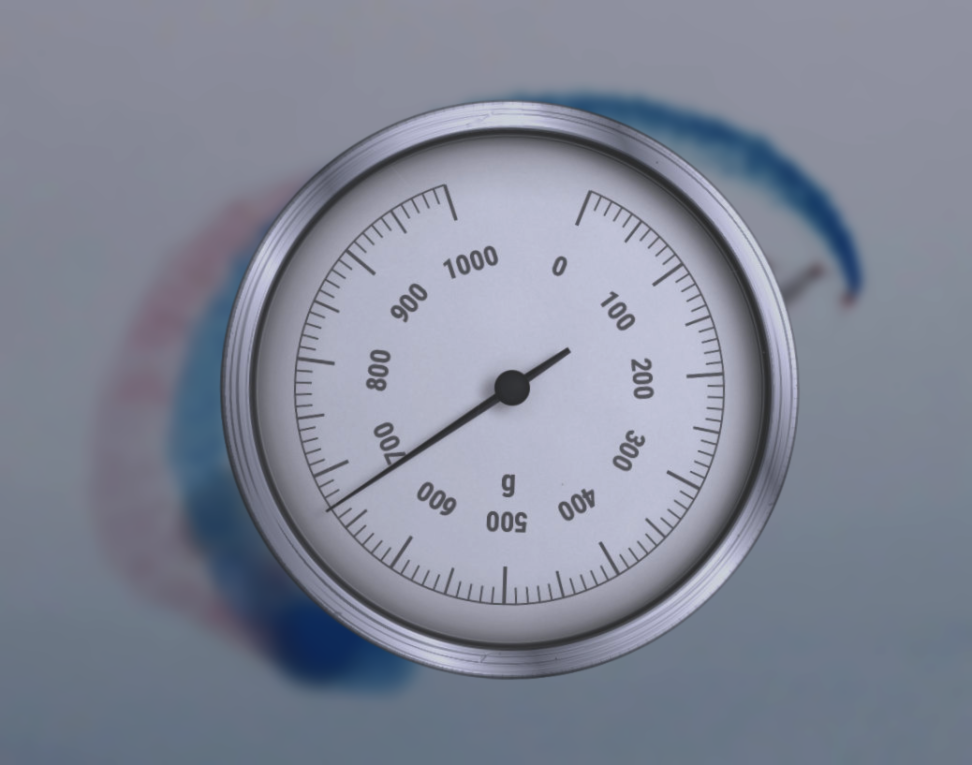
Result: 670 g
